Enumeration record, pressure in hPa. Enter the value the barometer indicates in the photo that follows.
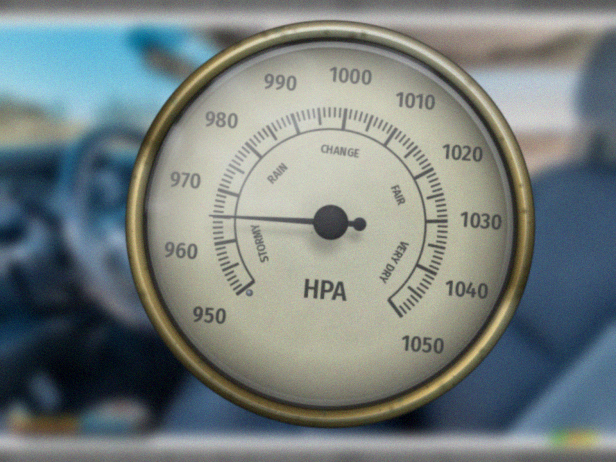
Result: 965 hPa
